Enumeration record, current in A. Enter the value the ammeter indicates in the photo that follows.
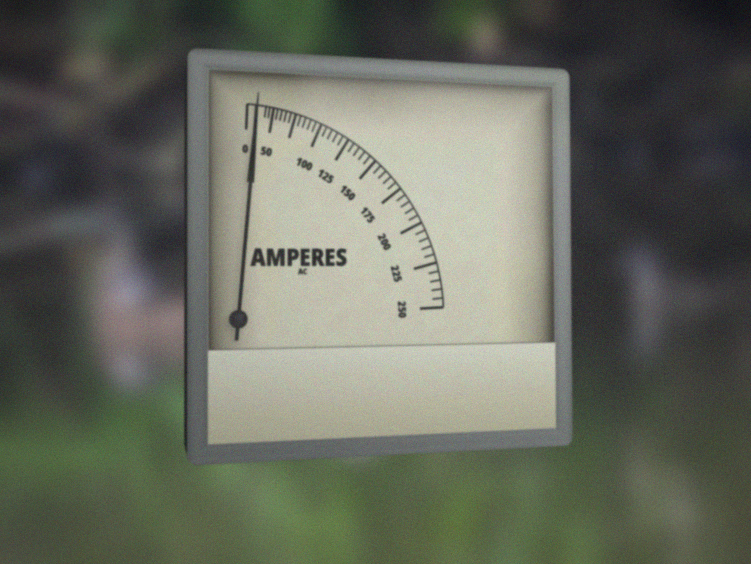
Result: 25 A
